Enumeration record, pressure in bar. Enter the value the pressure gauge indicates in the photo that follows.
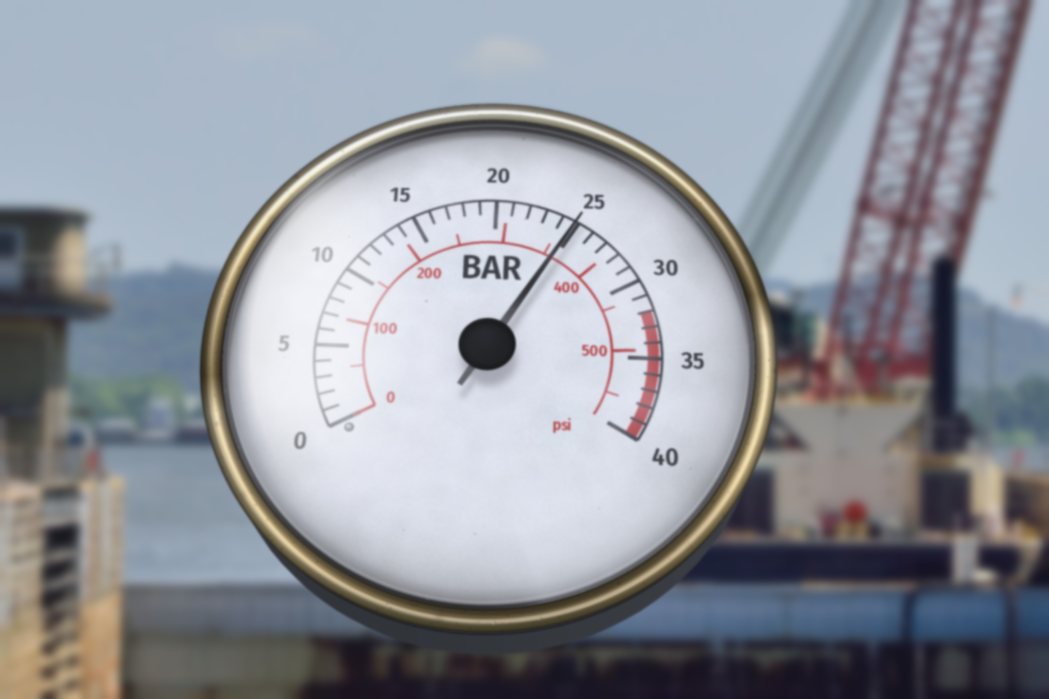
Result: 25 bar
